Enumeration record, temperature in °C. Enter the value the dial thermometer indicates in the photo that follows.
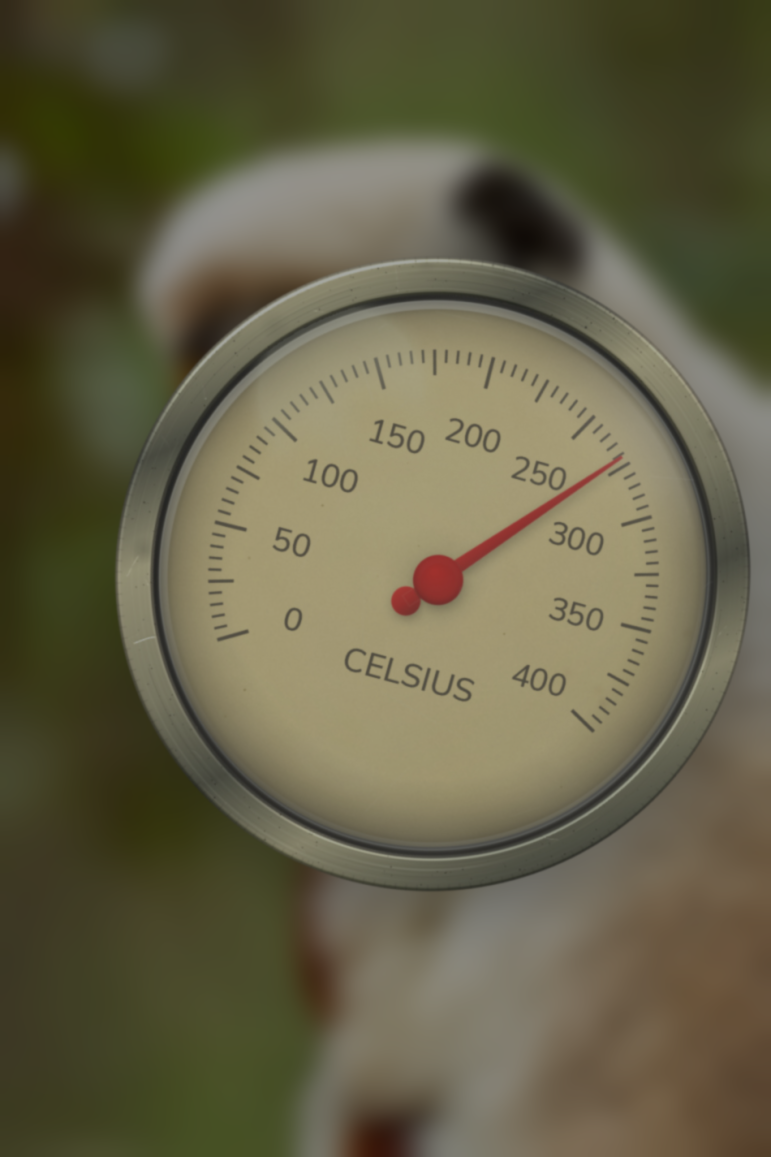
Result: 270 °C
